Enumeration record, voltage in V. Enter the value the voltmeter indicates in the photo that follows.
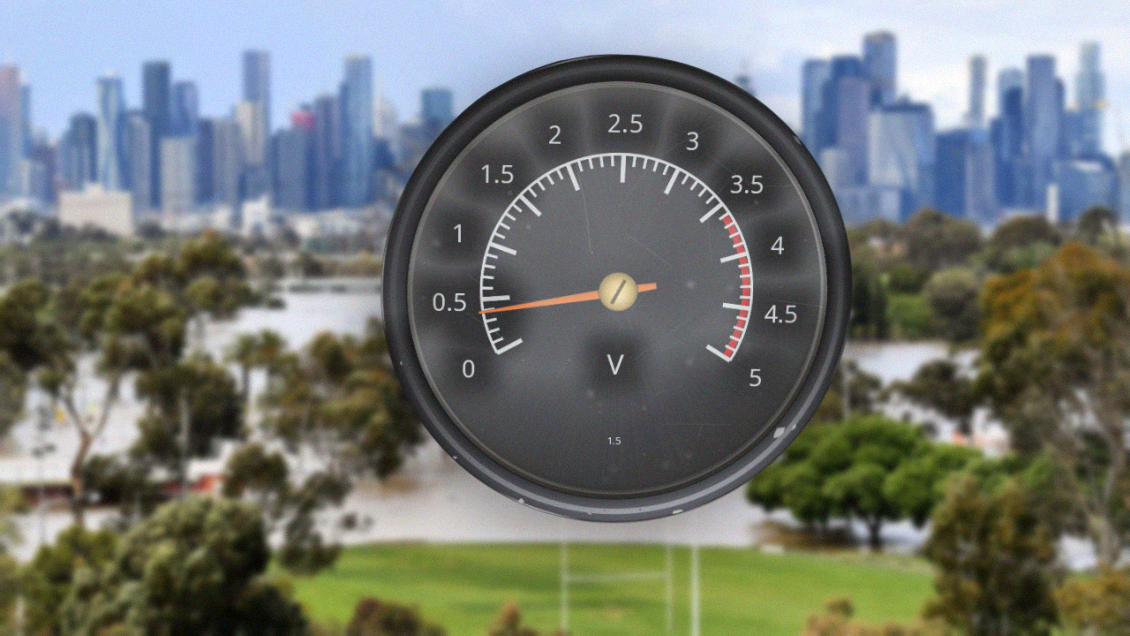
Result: 0.4 V
